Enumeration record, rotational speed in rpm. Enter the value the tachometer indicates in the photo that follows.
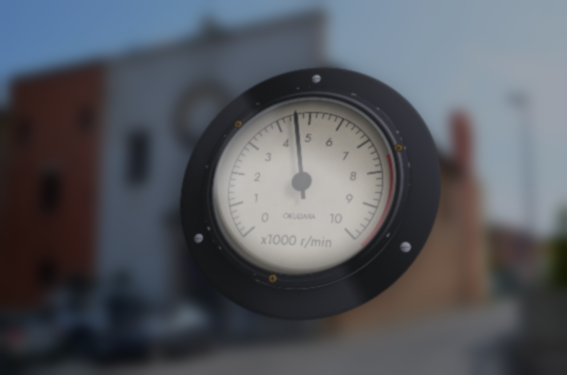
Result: 4600 rpm
